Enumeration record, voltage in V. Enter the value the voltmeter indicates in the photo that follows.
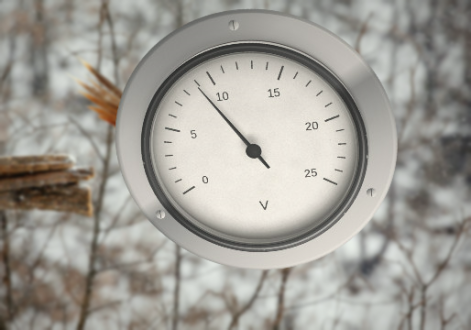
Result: 9 V
